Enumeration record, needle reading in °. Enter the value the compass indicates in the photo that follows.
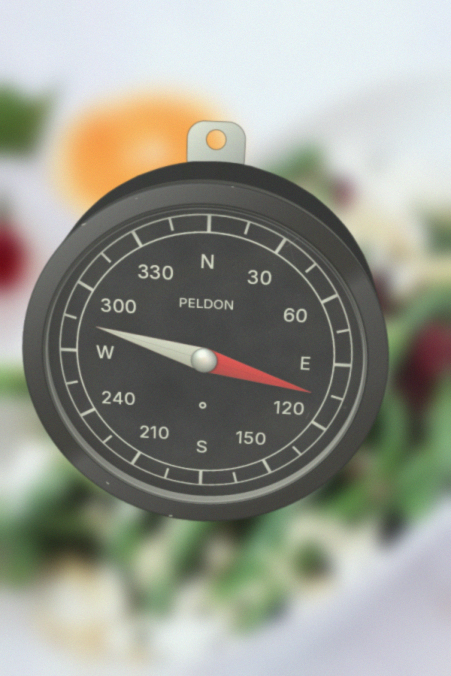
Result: 105 °
